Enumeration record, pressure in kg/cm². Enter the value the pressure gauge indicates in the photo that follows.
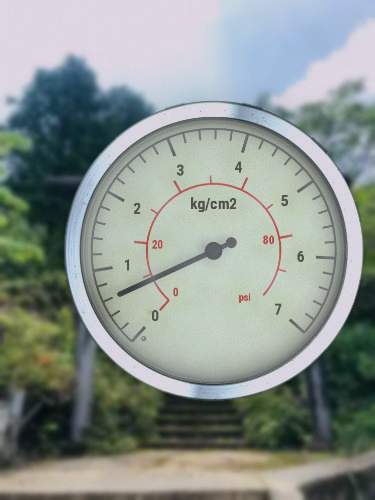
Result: 0.6 kg/cm²
